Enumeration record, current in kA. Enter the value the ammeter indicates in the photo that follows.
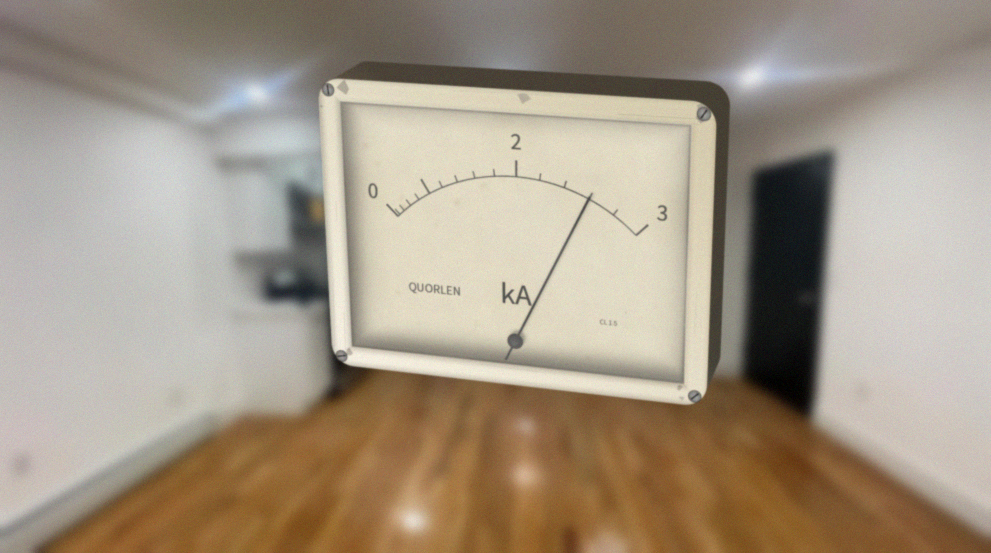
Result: 2.6 kA
